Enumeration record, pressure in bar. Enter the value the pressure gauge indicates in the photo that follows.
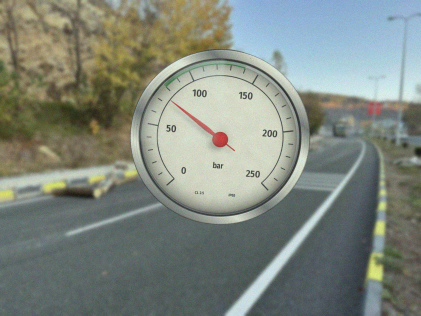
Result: 75 bar
